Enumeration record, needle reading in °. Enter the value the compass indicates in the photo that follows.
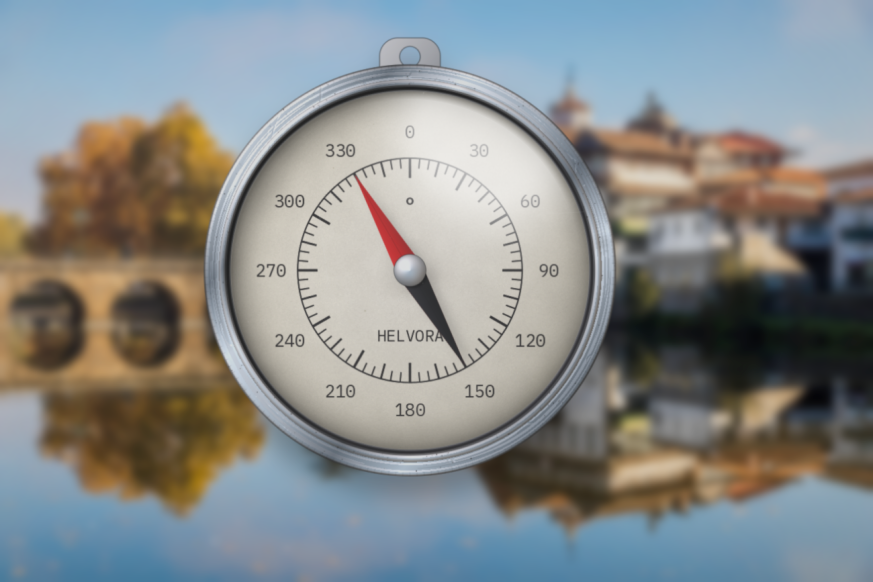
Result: 330 °
